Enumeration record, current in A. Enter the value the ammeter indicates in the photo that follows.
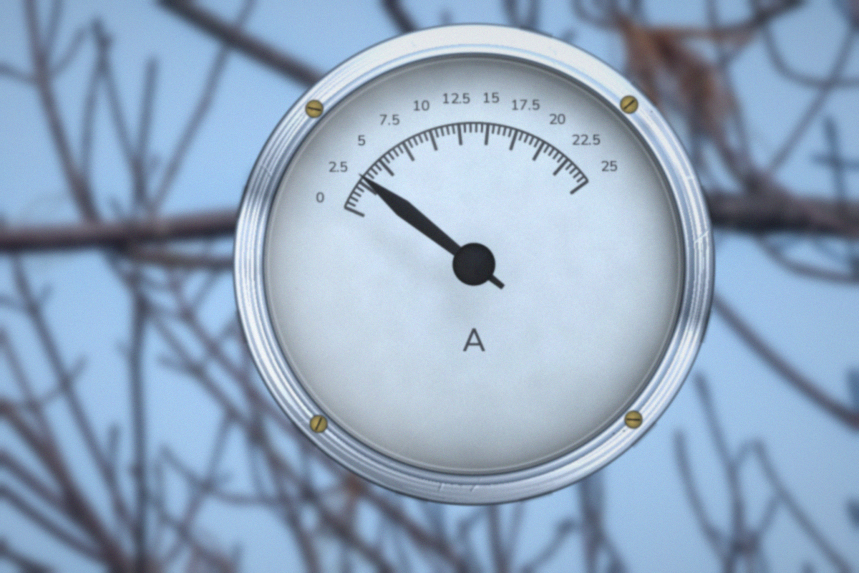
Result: 3 A
